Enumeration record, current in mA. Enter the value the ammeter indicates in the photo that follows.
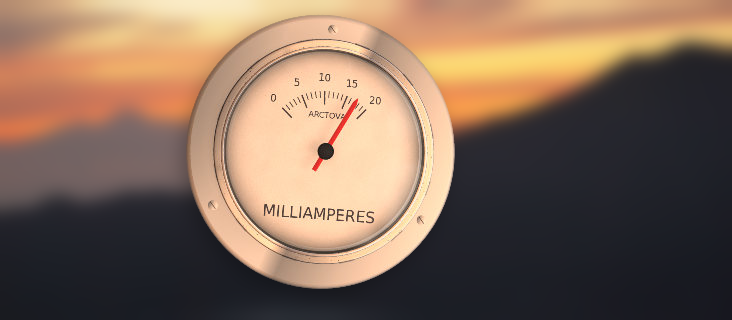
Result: 17 mA
